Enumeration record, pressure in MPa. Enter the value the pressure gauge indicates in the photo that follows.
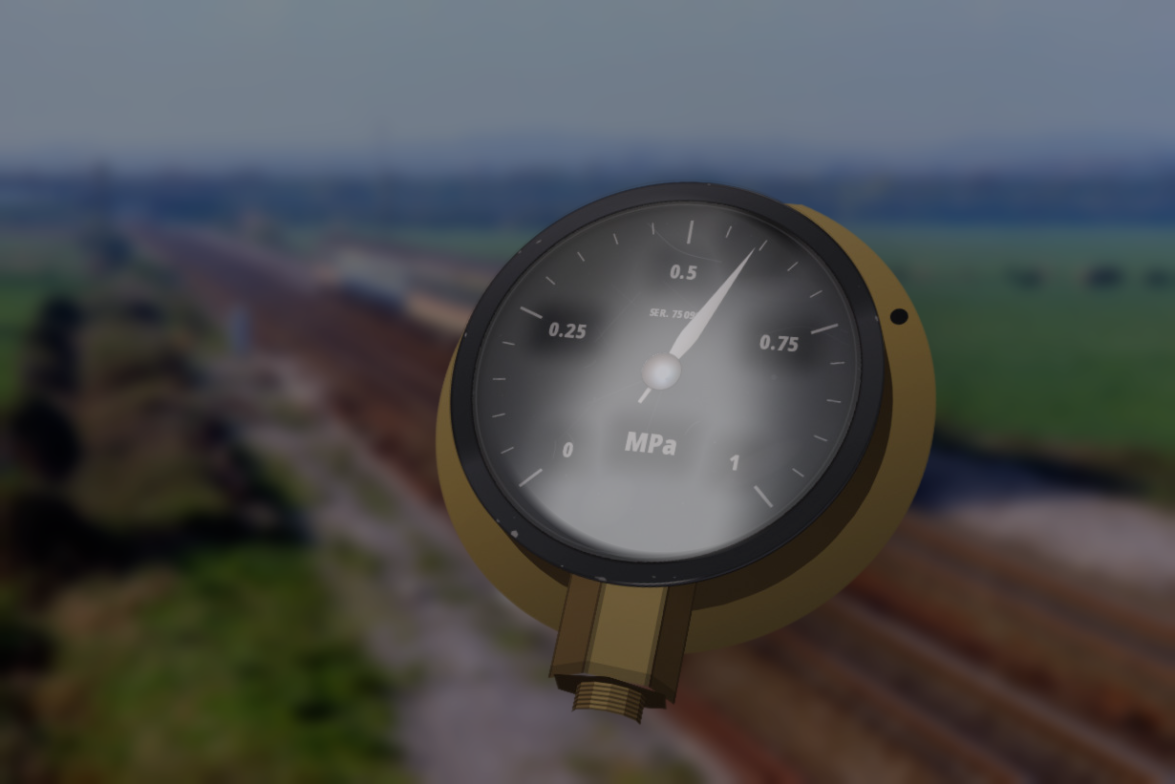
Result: 0.6 MPa
